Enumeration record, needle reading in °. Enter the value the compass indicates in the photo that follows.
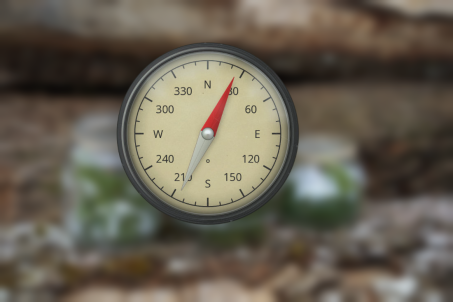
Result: 25 °
